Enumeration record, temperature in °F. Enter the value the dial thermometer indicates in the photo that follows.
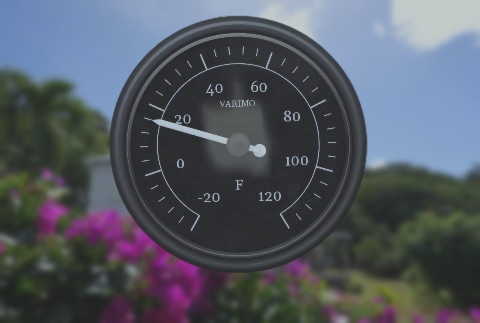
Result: 16 °F
